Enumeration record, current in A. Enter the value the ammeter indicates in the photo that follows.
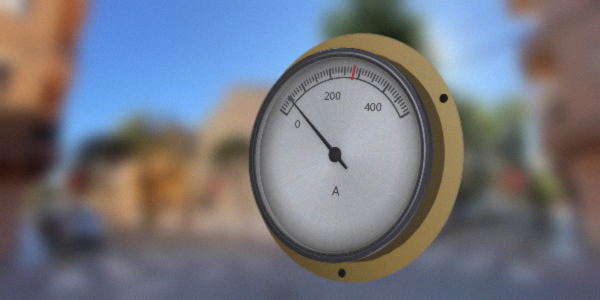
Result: 50 A
